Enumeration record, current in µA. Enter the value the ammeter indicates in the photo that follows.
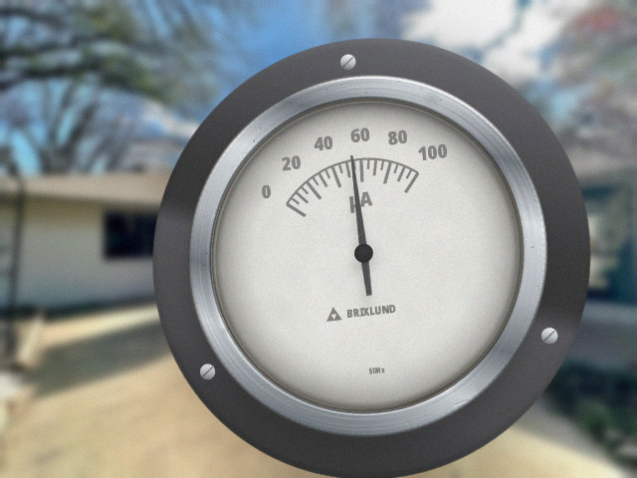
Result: 55 µA
